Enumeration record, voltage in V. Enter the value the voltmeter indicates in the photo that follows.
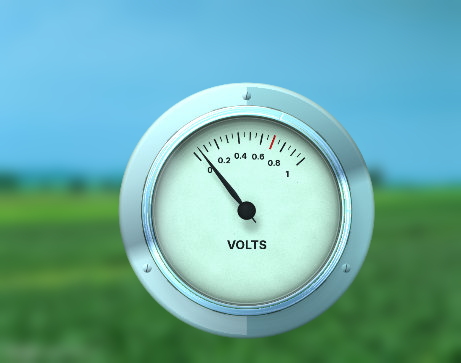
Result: 0.05 V
